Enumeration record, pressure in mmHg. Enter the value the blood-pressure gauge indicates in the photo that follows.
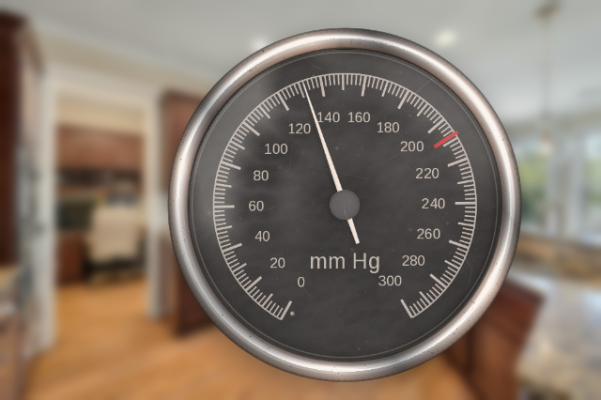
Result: 132 mmHg
